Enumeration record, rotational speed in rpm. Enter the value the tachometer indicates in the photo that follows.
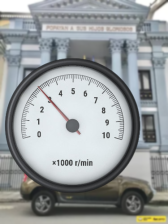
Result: 3000 rpm
